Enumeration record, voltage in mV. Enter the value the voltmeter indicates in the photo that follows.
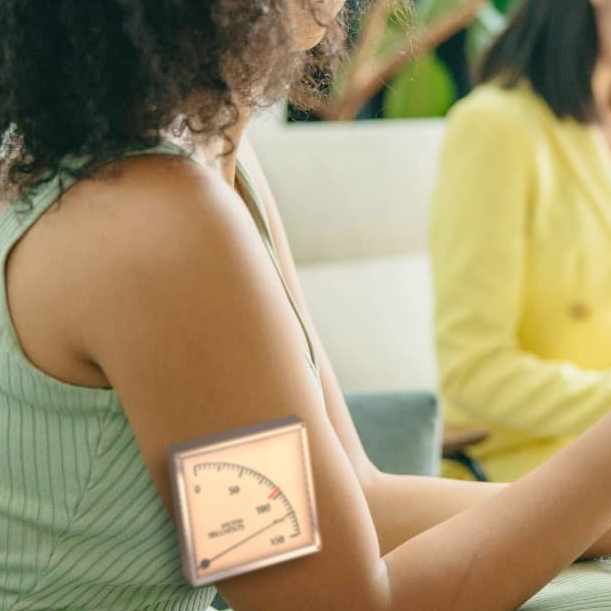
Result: 125 mV
